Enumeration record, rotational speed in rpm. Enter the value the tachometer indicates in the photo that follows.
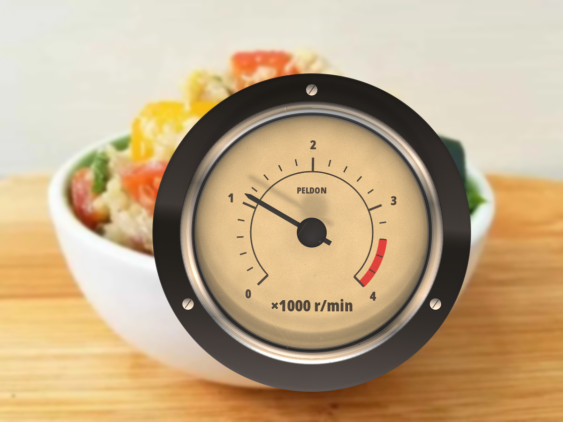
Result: 1100 rpm
